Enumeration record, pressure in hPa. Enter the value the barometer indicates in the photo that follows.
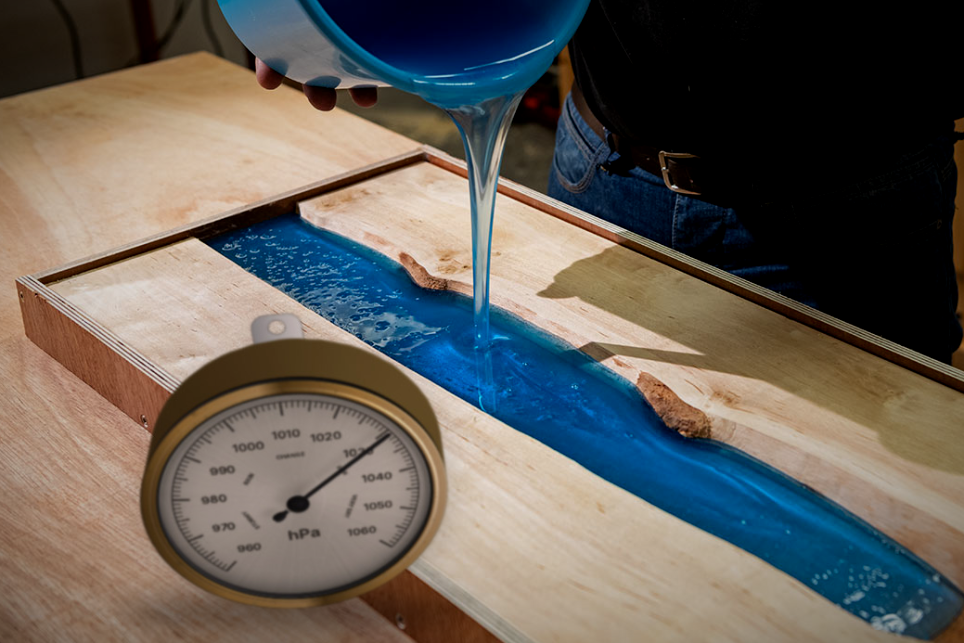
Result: 1030 hPa
